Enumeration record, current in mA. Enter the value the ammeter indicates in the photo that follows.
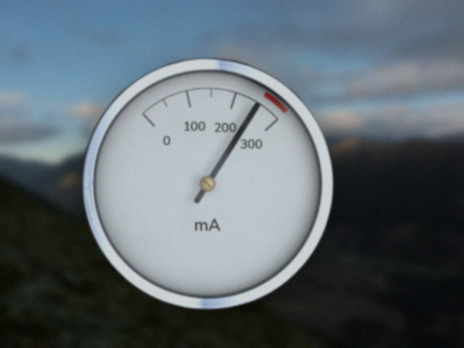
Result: 250 mA
